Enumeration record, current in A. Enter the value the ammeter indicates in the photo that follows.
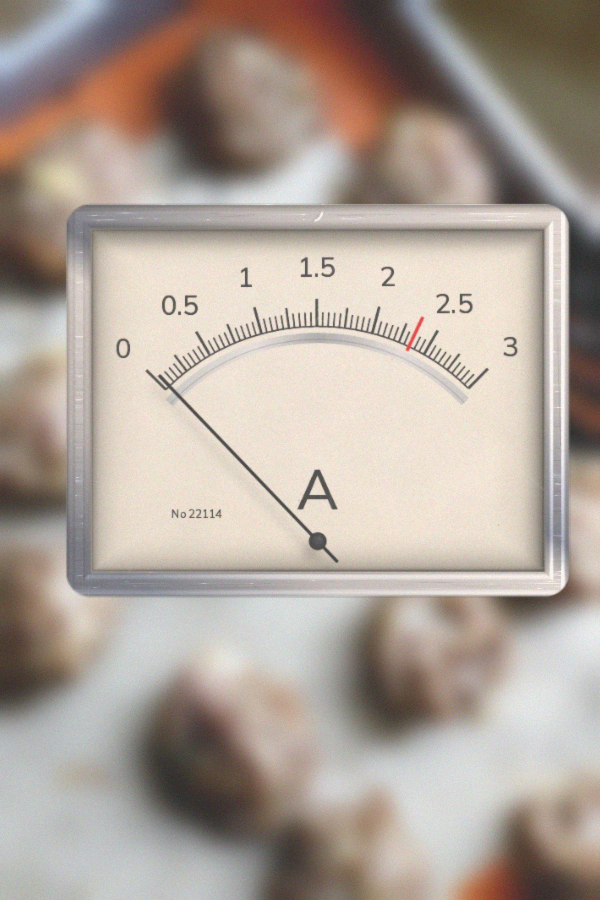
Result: 0.05 A
